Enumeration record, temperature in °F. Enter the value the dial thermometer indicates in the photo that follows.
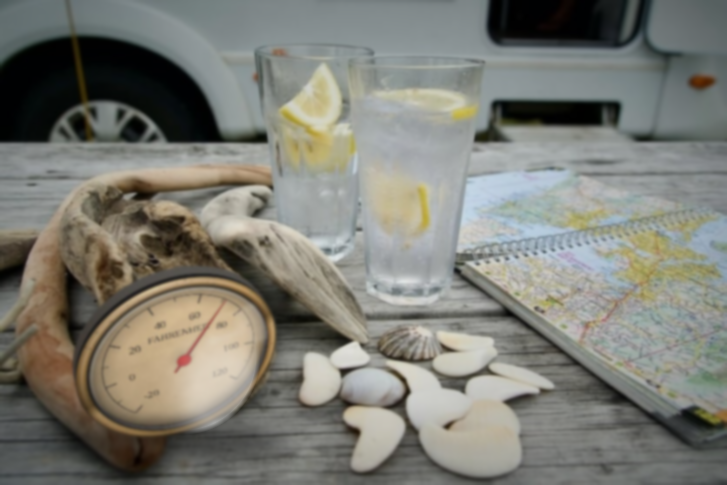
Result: 70 °F
